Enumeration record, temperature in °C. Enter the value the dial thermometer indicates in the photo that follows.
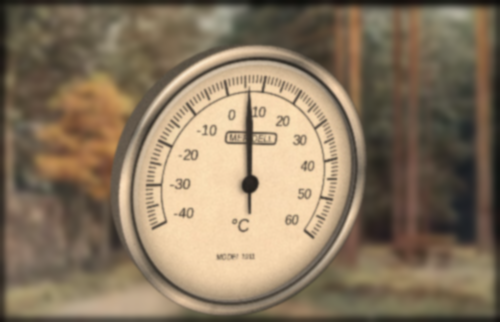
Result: 5 °C
